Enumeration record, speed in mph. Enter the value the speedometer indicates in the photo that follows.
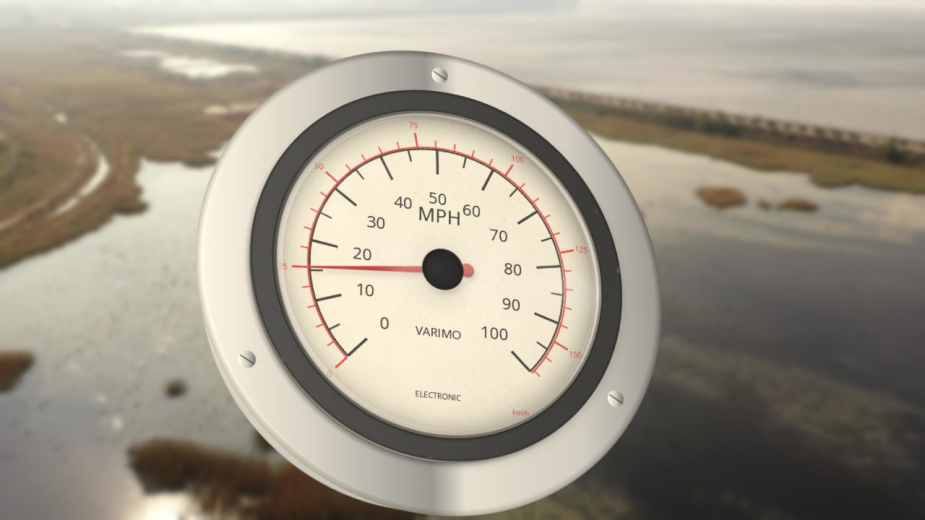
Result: 15 mph
